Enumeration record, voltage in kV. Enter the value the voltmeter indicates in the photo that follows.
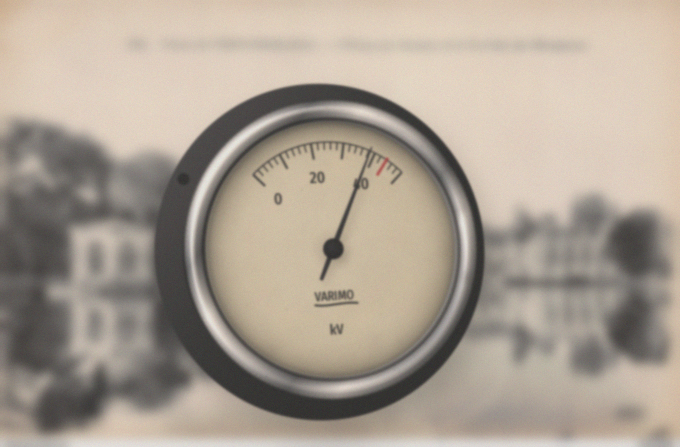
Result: 38 kV
